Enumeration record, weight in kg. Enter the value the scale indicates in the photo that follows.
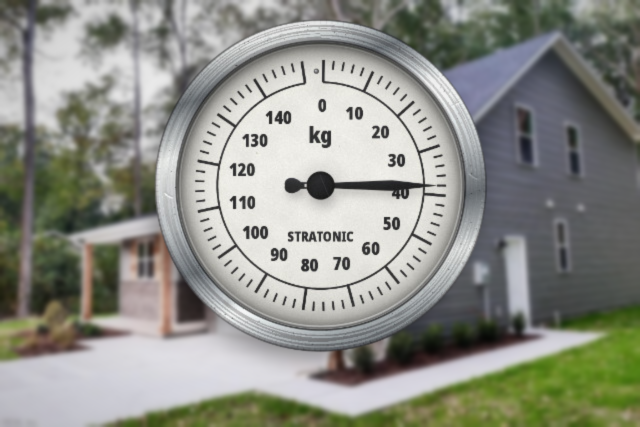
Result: 38 kg
